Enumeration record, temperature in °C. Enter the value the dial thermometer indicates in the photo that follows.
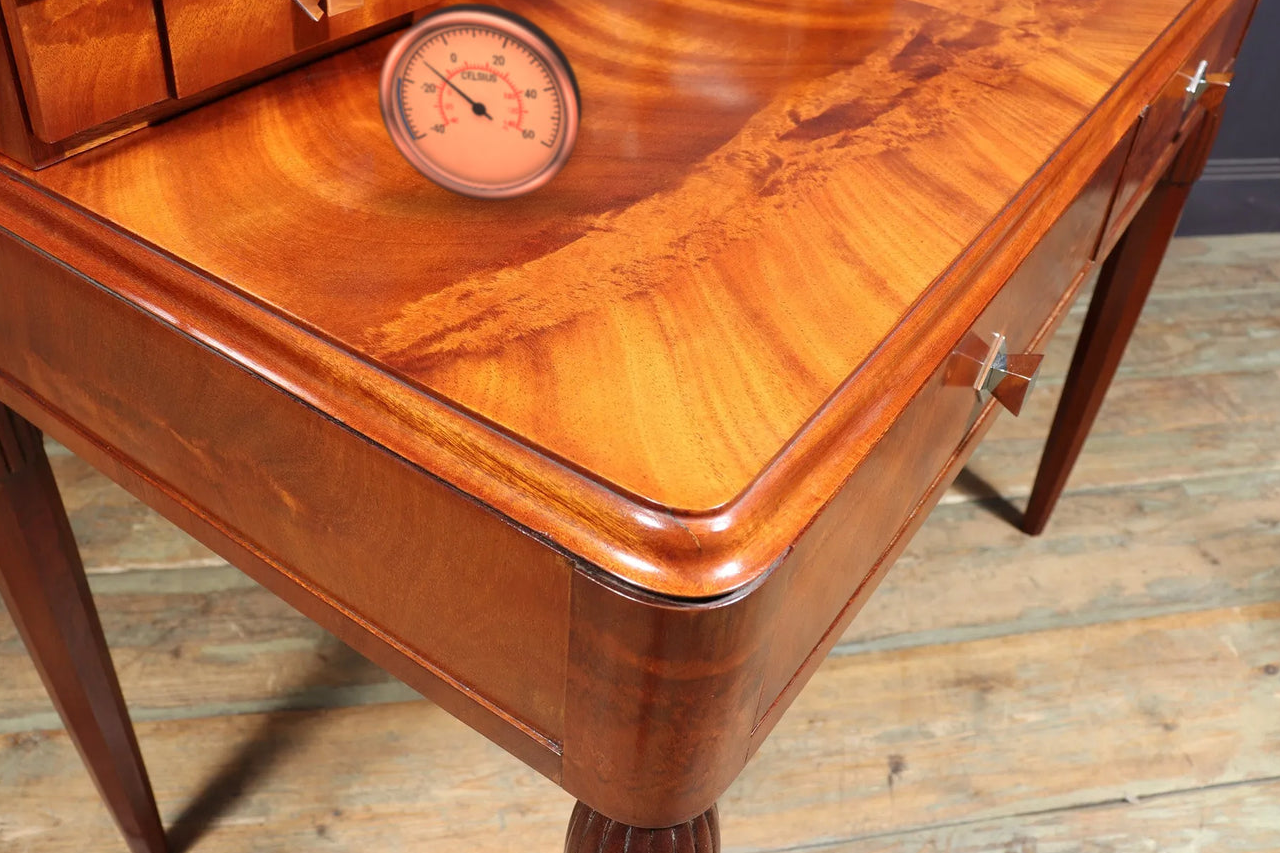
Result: -10 °C
